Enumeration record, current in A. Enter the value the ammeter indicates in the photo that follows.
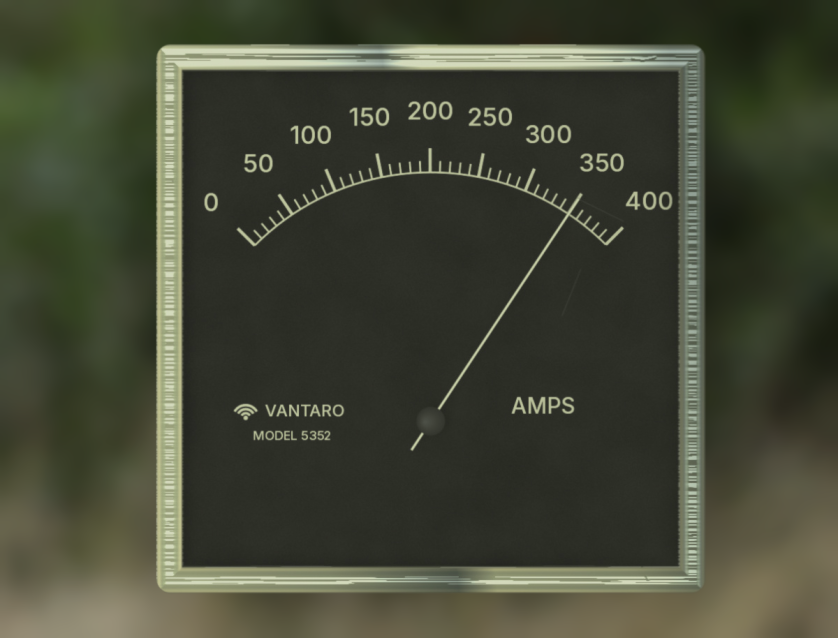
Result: 350 A
